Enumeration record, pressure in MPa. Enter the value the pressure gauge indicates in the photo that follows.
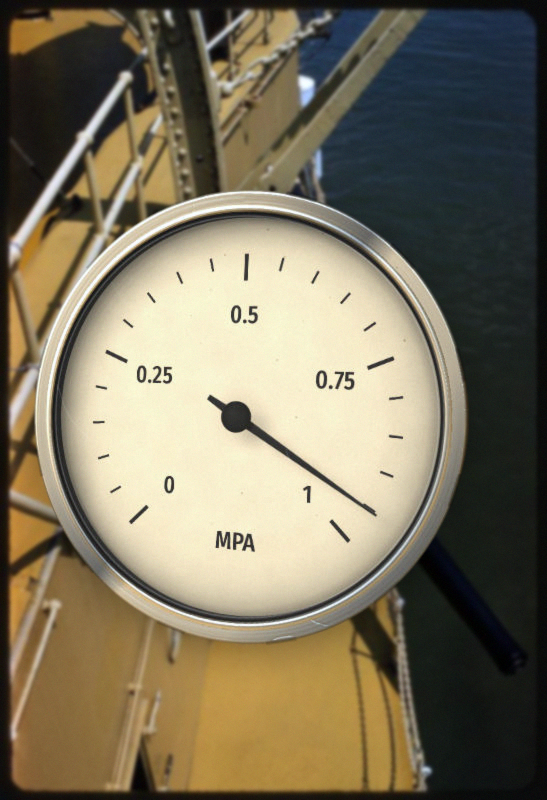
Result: 0.95 MPa
